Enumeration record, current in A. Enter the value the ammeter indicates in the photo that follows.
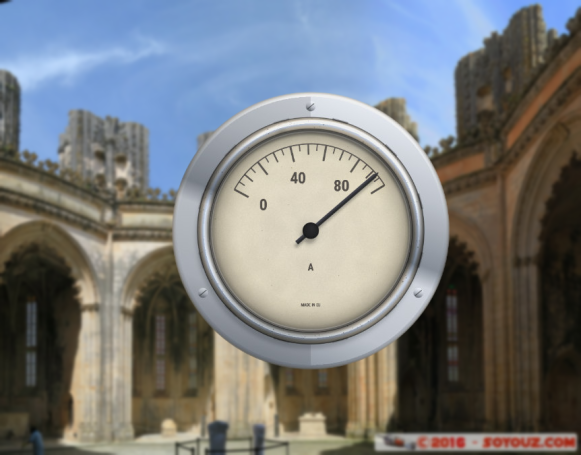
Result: 92.5 A
